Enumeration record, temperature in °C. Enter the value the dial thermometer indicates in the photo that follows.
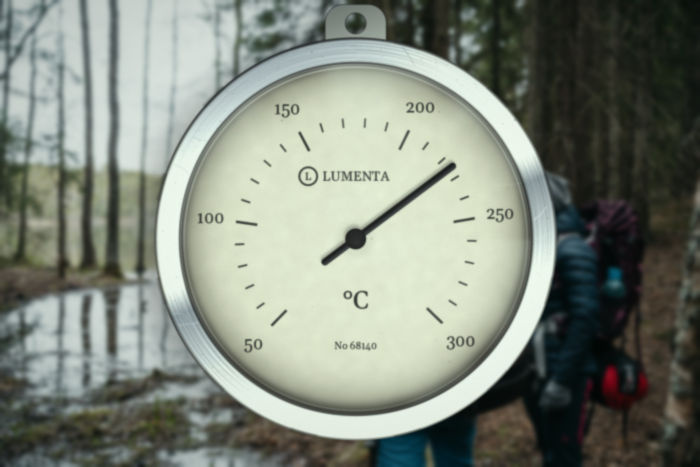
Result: 225 °C
